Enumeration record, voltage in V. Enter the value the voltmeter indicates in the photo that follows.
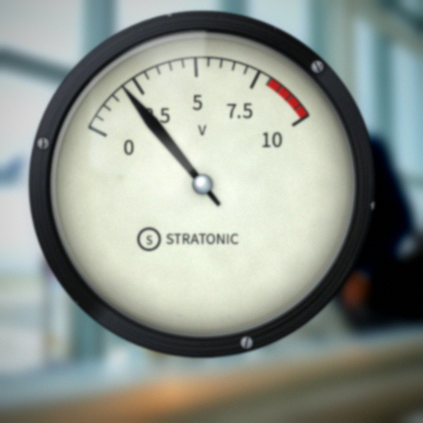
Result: 2 V
